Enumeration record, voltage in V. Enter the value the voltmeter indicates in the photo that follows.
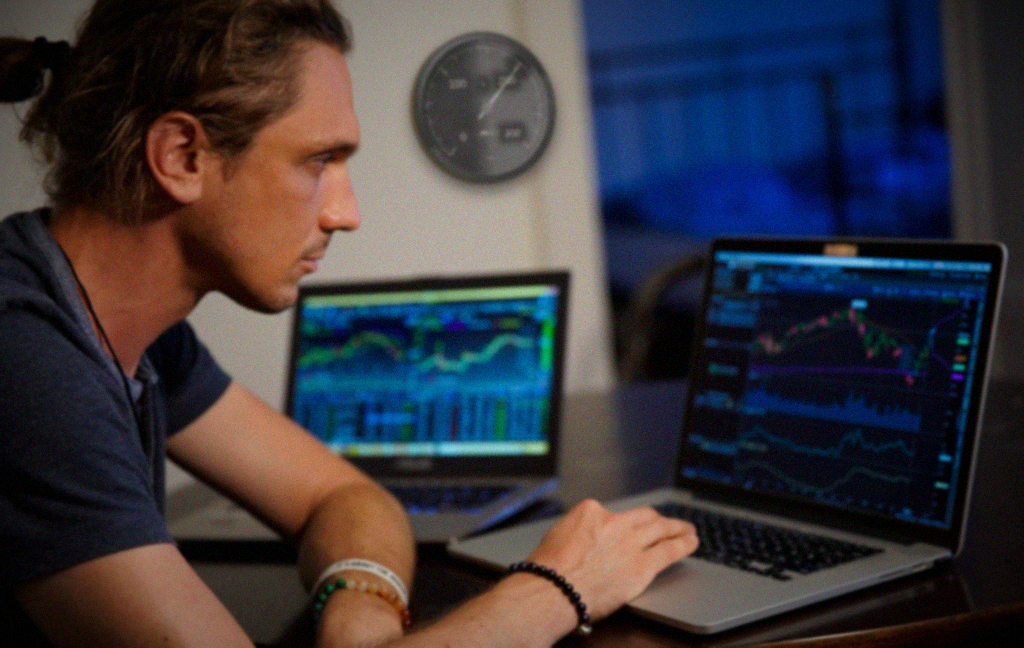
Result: 200 V
